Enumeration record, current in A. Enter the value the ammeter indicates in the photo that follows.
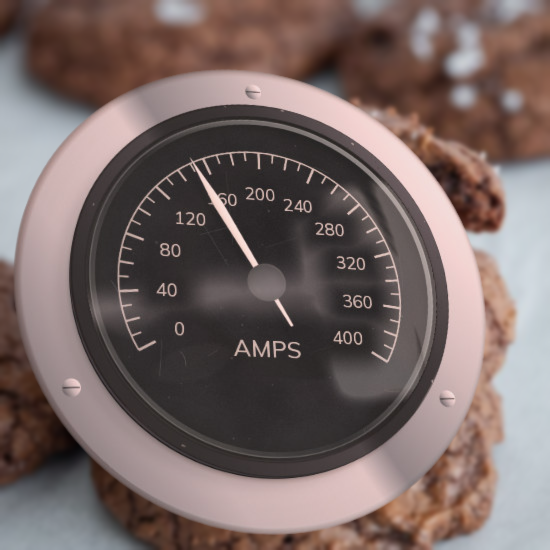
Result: 150 A
